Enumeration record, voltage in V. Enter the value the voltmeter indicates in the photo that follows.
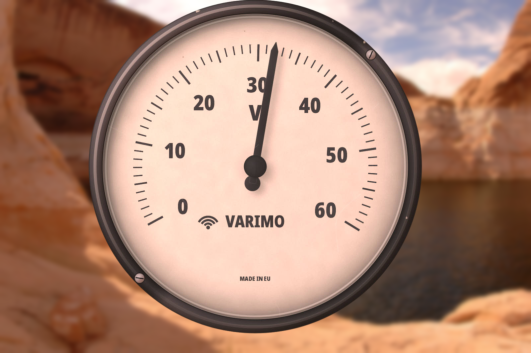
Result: 32 V
